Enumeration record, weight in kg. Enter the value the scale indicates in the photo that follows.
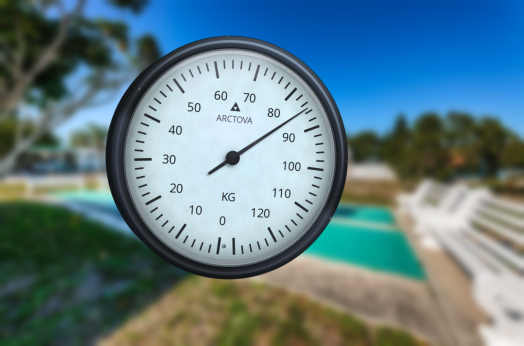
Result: 85 kg
